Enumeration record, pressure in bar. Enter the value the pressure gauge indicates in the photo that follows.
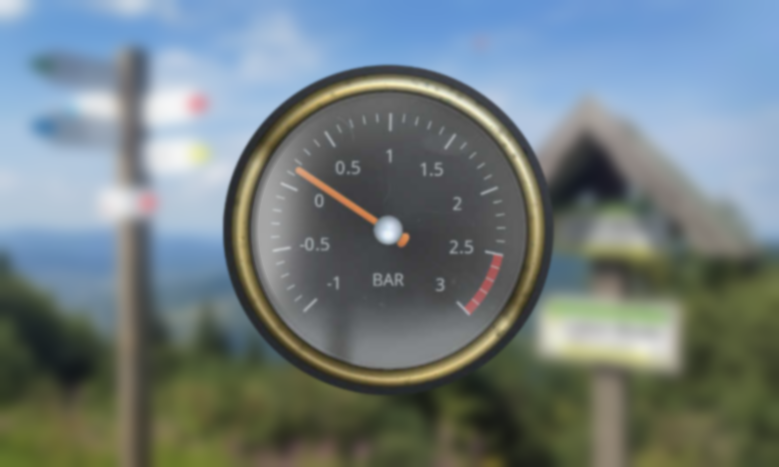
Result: 0.15 bar
